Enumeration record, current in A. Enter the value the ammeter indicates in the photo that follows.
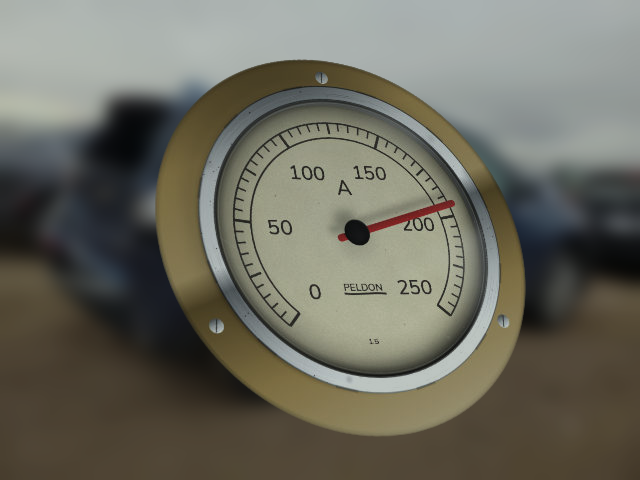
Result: 195 A
